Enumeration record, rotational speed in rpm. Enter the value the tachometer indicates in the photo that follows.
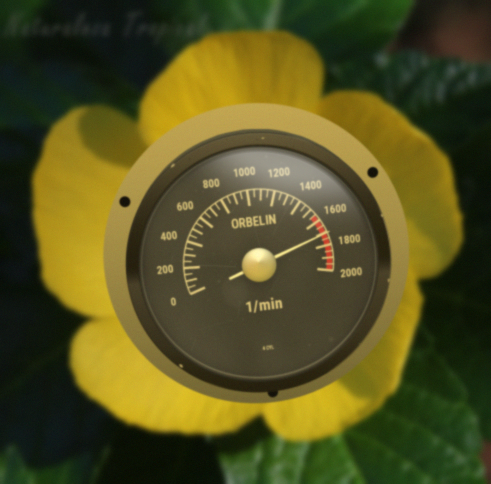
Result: 1700 rpm
